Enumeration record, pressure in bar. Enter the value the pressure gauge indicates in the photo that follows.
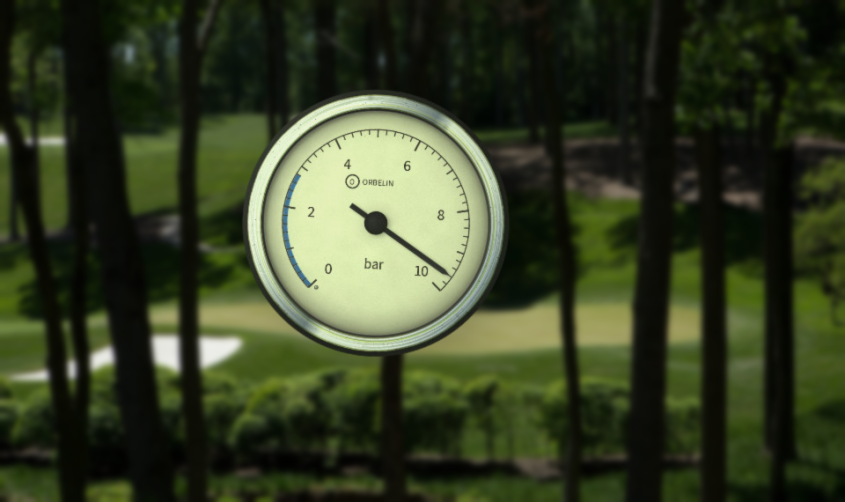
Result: 9.6 bar
